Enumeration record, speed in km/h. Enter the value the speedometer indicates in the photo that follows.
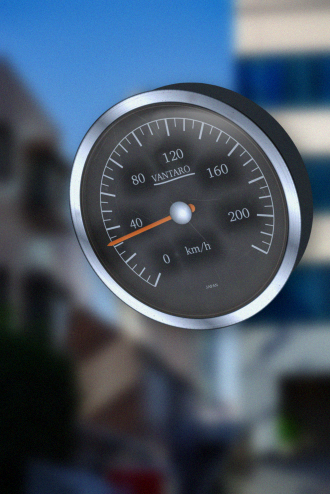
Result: 32.5 km/h
